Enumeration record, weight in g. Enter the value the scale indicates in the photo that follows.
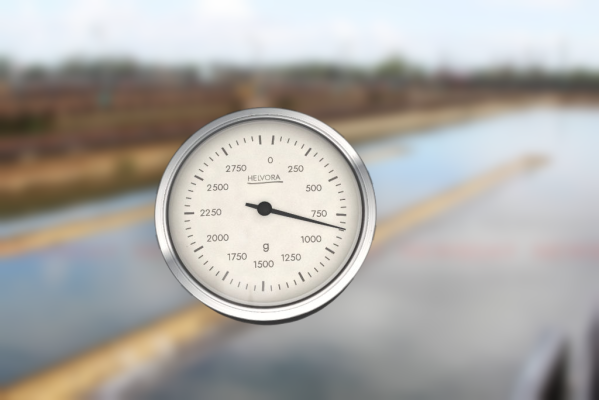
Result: 850 g
